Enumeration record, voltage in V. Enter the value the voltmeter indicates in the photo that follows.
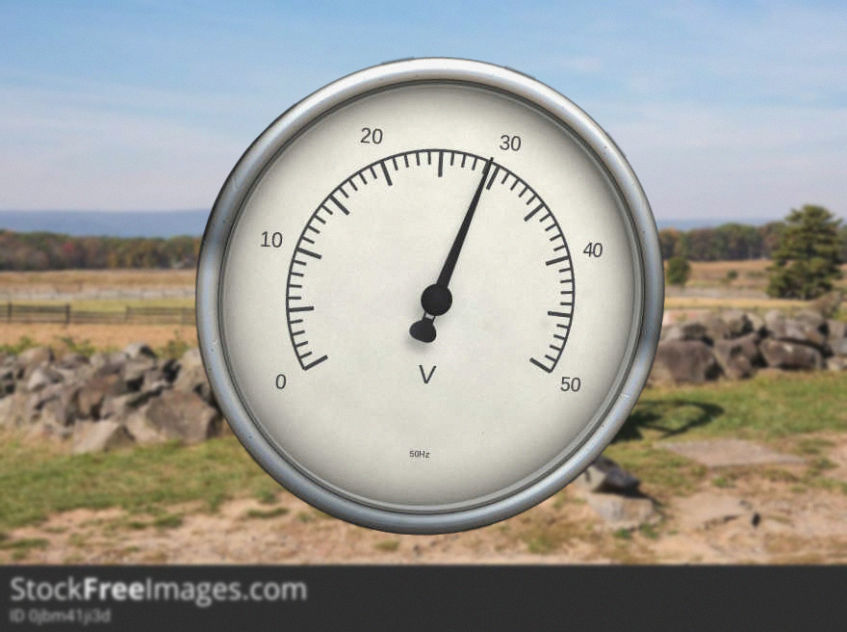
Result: 29 V
